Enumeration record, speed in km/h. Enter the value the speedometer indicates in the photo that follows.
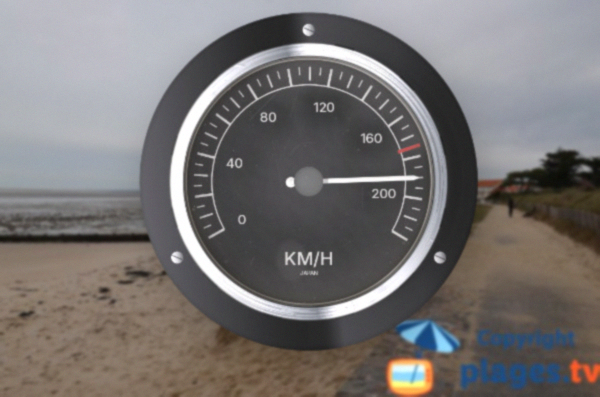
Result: 190 km/h
